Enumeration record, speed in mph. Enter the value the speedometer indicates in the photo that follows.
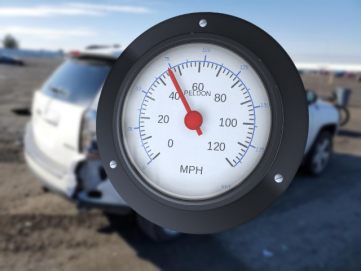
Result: 46 mph
